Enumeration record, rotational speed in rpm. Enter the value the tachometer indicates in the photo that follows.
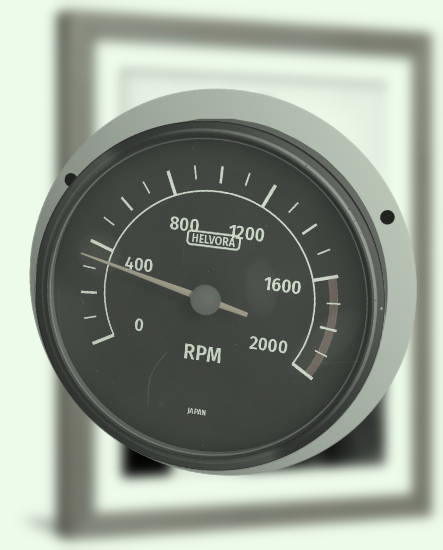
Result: 350 rpm
